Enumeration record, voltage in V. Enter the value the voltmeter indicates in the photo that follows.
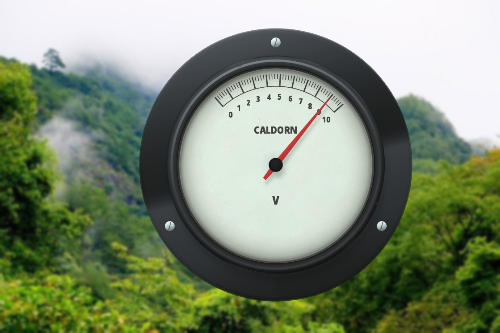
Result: 9 V
